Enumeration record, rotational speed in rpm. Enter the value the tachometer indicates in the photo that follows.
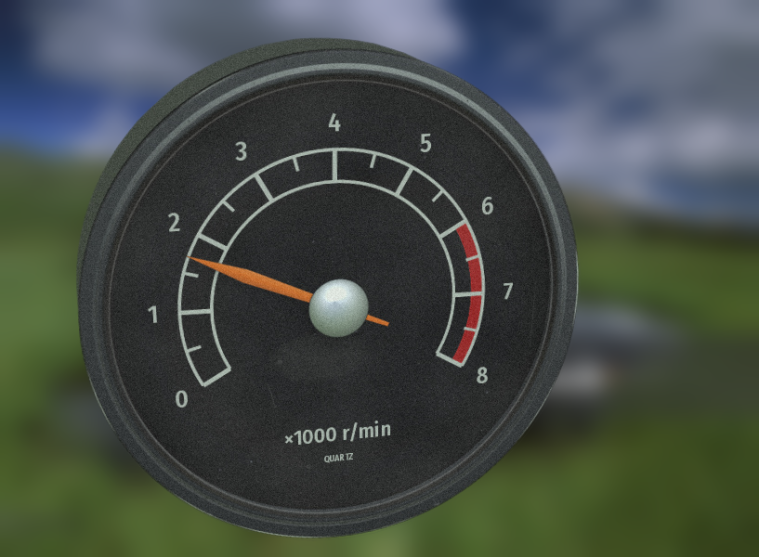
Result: 1750 rpm
